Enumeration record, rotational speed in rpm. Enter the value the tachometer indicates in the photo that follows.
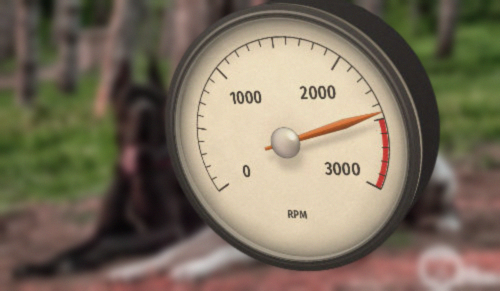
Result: 2450 rpm
